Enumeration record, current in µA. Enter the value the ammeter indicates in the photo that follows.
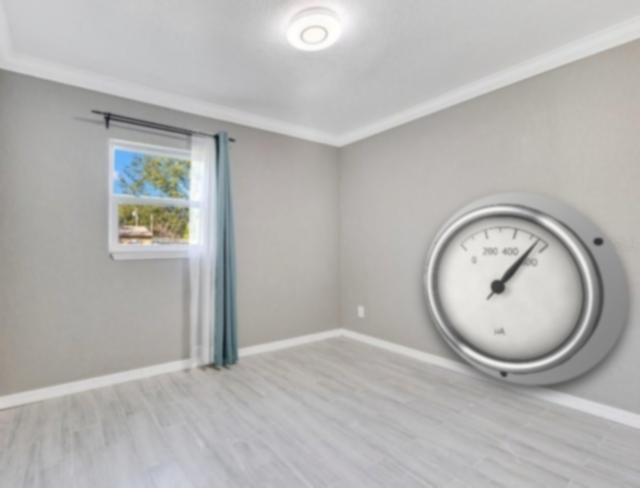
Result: 550 µA
